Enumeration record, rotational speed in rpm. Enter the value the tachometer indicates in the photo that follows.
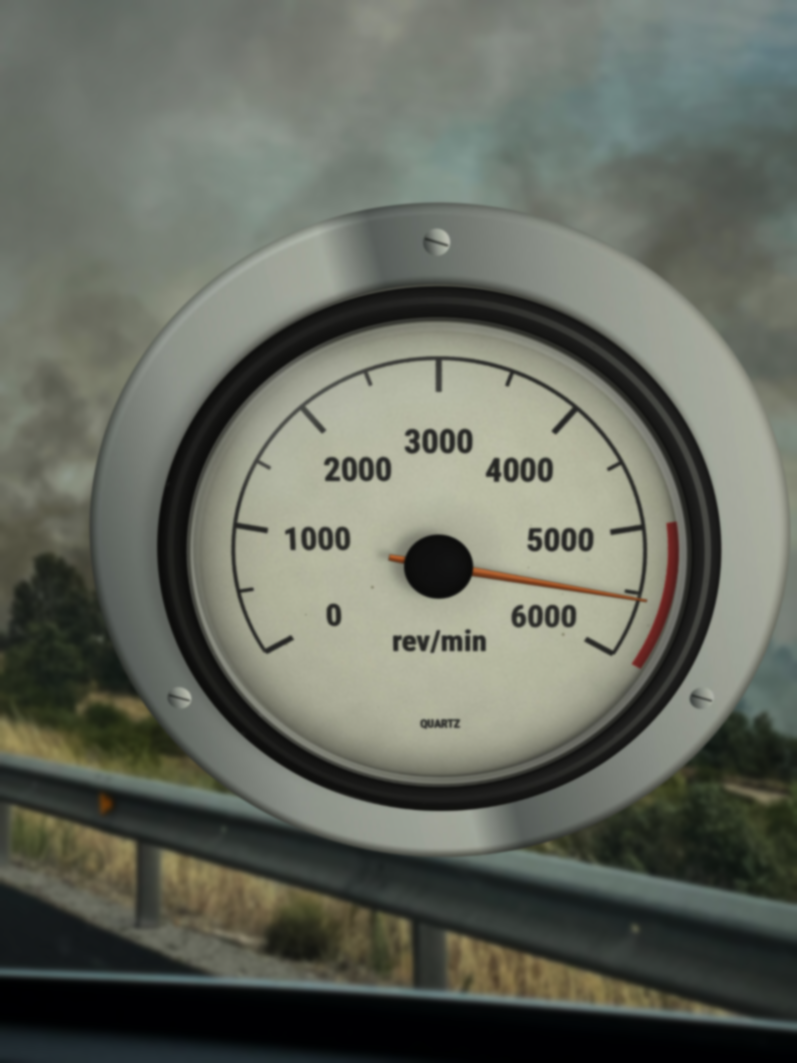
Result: 5500 rpm
